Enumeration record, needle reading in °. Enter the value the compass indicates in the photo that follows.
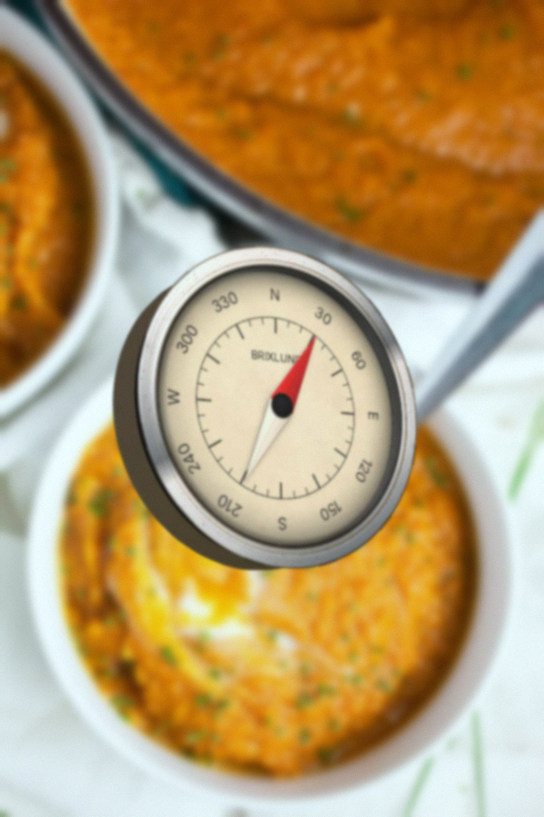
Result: 30 °
